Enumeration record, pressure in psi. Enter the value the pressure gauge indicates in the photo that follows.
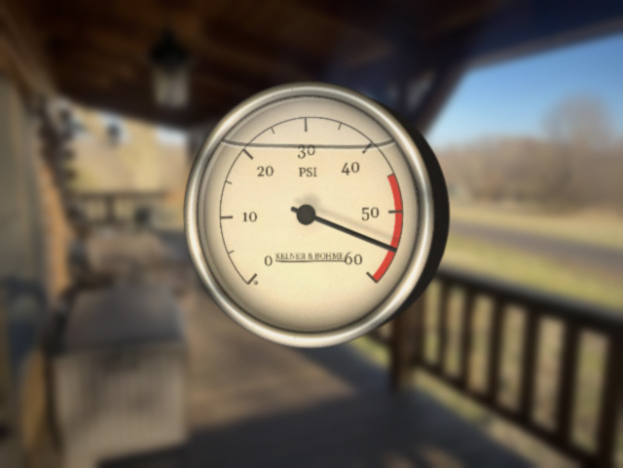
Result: 55 psi
